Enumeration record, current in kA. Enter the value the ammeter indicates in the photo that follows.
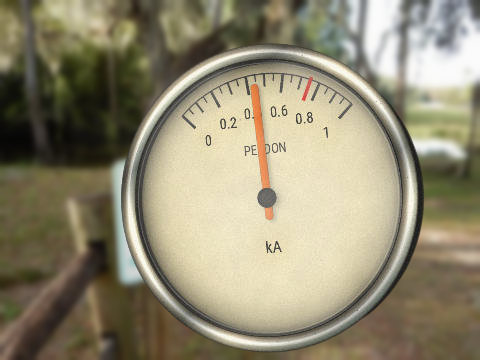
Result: 0.45 kA
